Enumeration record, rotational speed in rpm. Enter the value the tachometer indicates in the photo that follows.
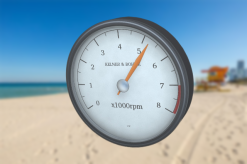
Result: 5250 rpm
